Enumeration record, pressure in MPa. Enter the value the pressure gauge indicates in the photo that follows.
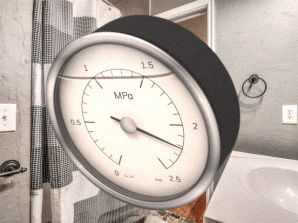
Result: 2.2 MPa
